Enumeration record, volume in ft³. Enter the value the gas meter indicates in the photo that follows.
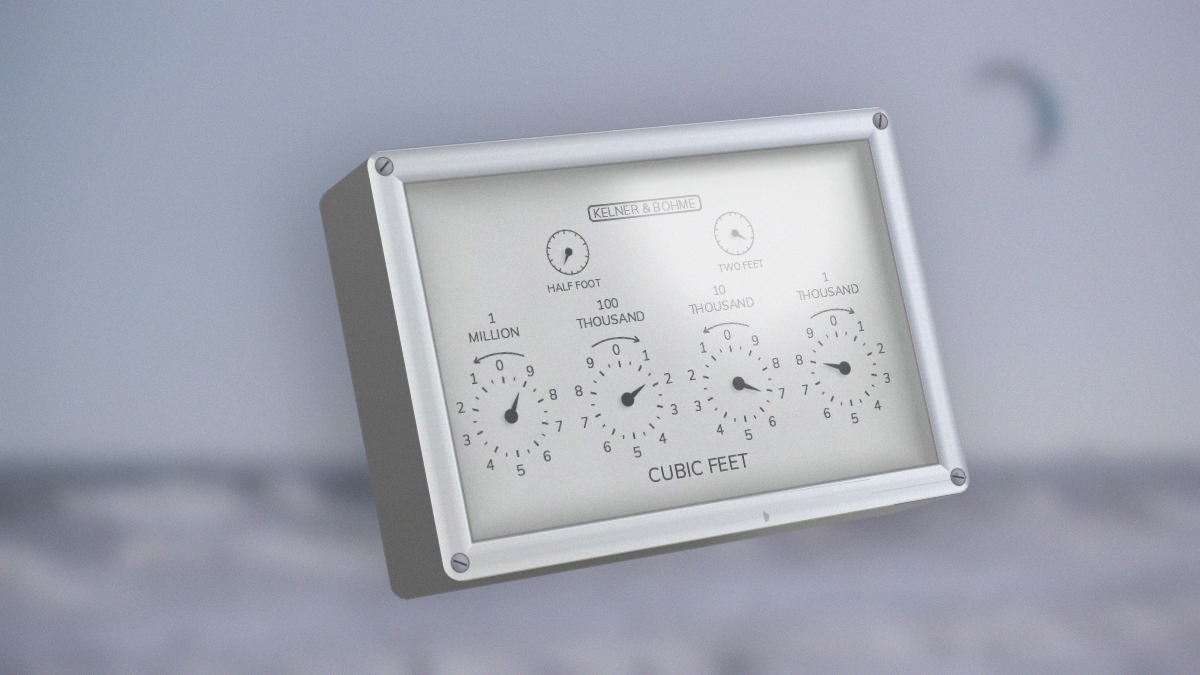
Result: 916800 ft³
